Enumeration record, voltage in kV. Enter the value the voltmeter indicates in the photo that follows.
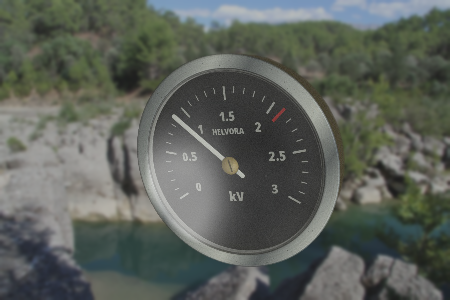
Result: 0.9 kV
